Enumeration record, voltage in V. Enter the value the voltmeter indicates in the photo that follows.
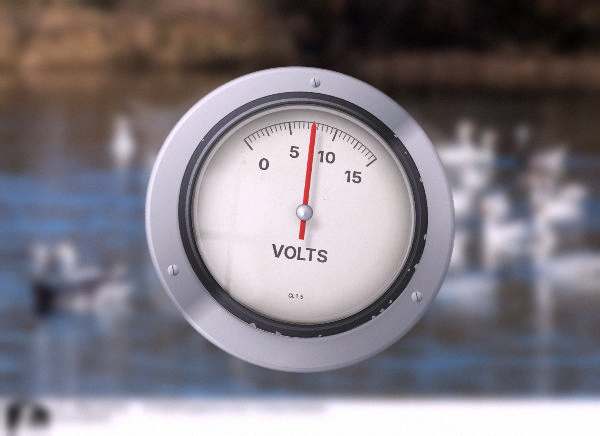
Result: 7.5 V
